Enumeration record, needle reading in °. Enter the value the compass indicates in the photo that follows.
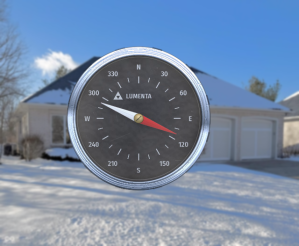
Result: 112.5 °
